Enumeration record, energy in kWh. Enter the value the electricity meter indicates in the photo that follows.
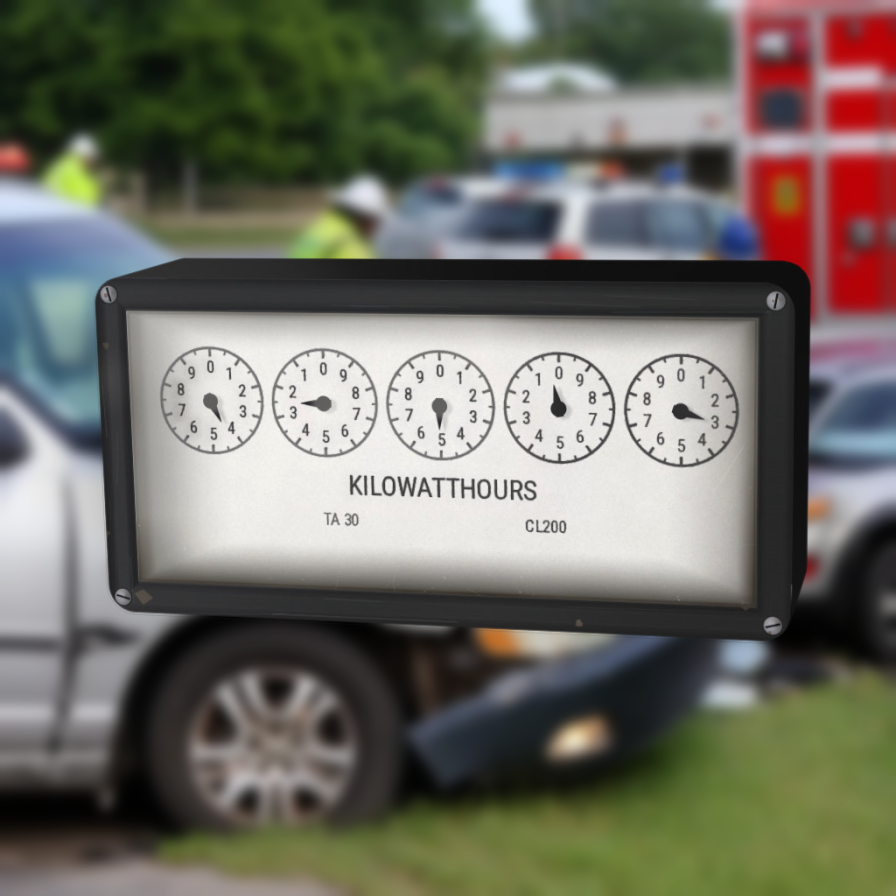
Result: 42503 kWh
